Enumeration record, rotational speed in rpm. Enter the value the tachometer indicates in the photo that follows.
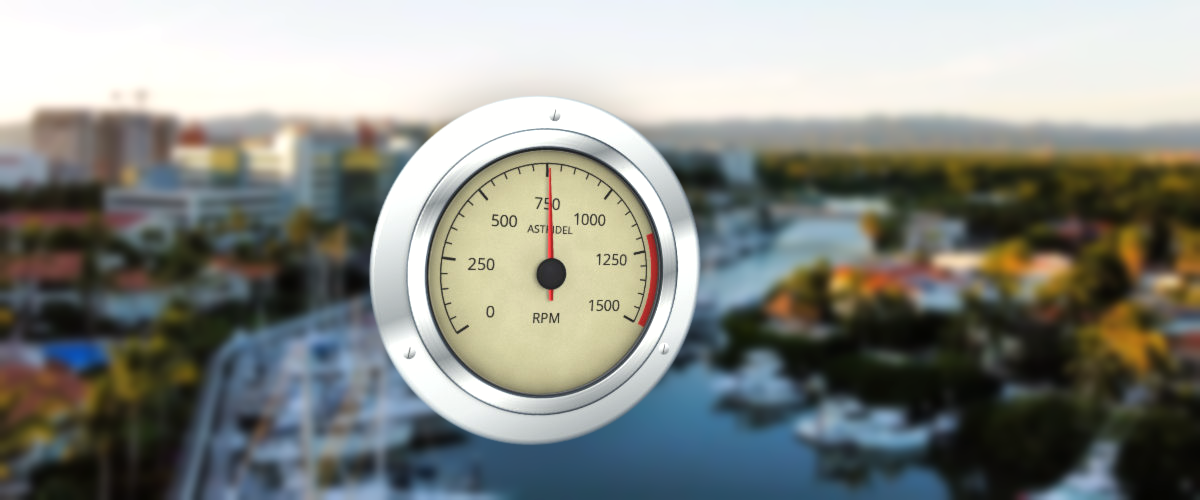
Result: 750 rpm
